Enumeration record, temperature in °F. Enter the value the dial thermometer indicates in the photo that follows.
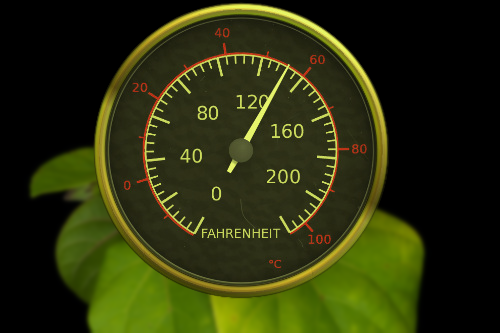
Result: 132 °F
